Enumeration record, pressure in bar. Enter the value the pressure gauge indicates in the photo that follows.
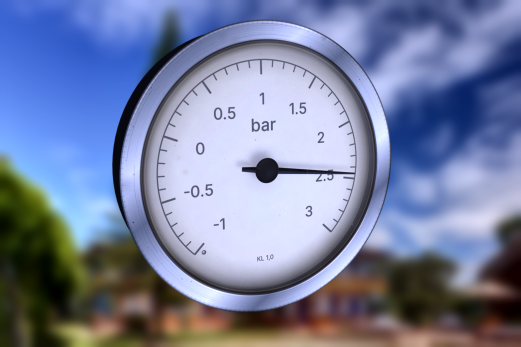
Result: 2.45 bar
